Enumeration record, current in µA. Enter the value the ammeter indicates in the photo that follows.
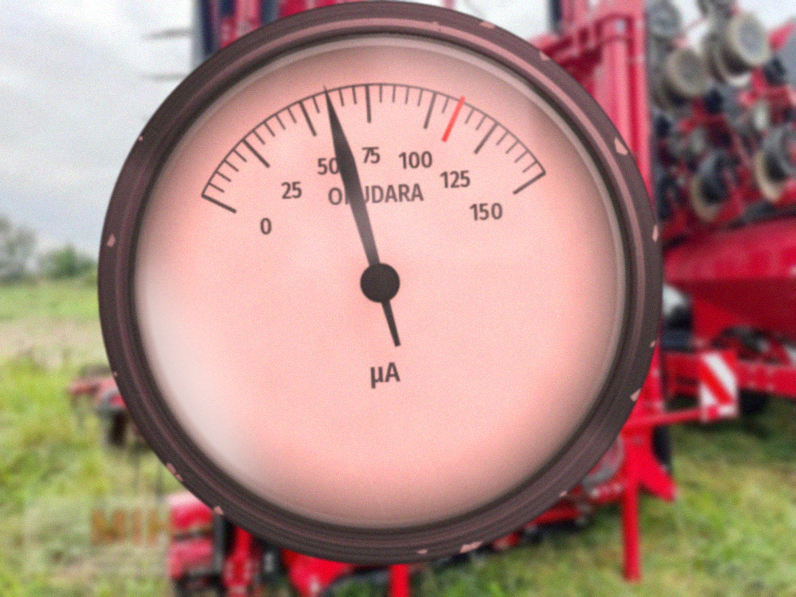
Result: 60 µA
